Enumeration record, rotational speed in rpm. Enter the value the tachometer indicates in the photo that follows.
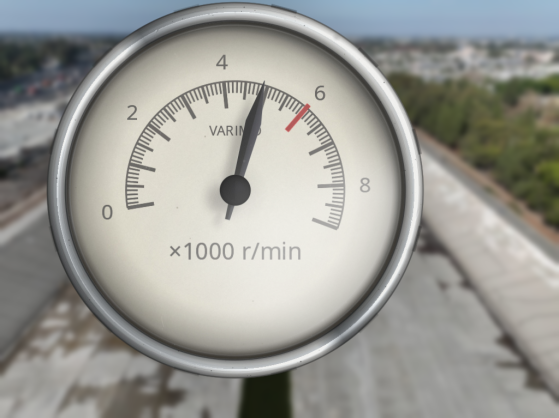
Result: 4900 rpm
